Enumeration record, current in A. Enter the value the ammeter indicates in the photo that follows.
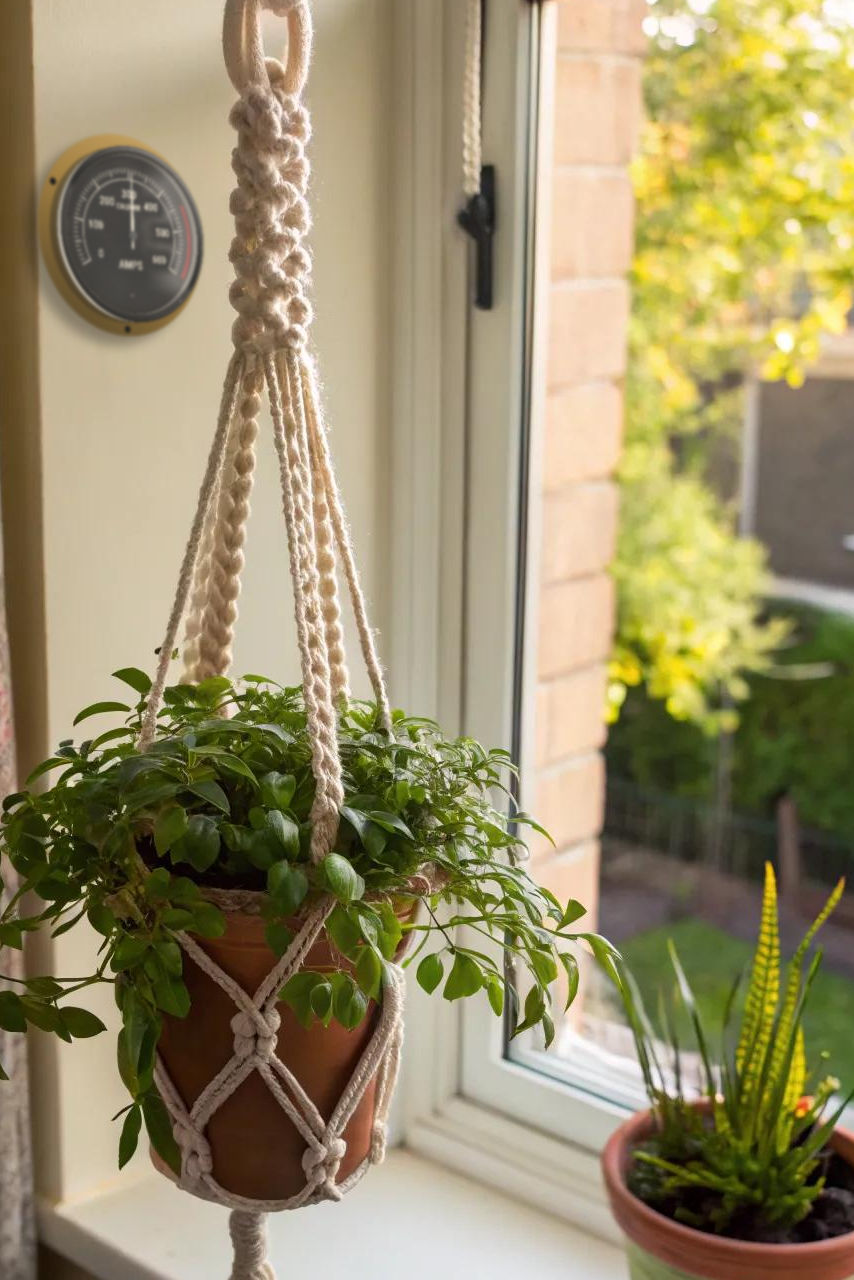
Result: 300 A
